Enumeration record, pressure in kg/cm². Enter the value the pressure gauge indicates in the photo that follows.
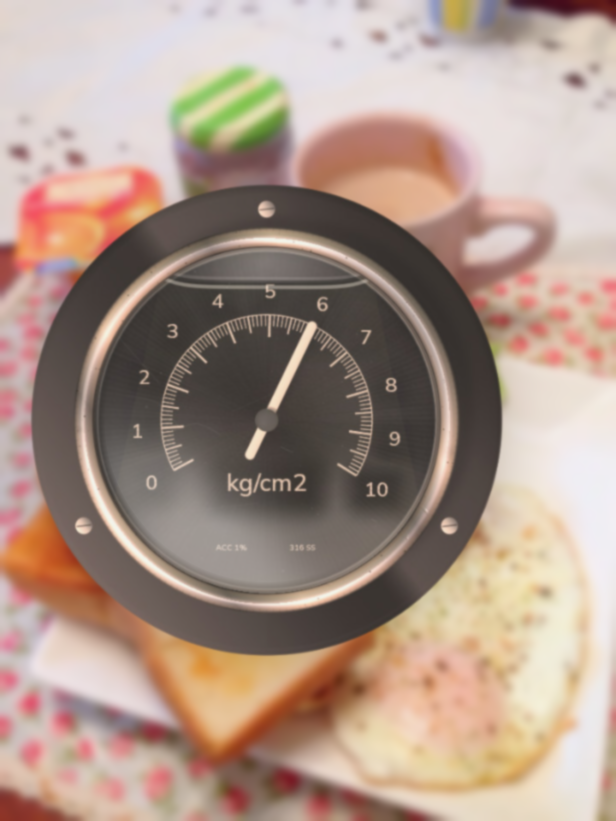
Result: 6 kg/cm²
